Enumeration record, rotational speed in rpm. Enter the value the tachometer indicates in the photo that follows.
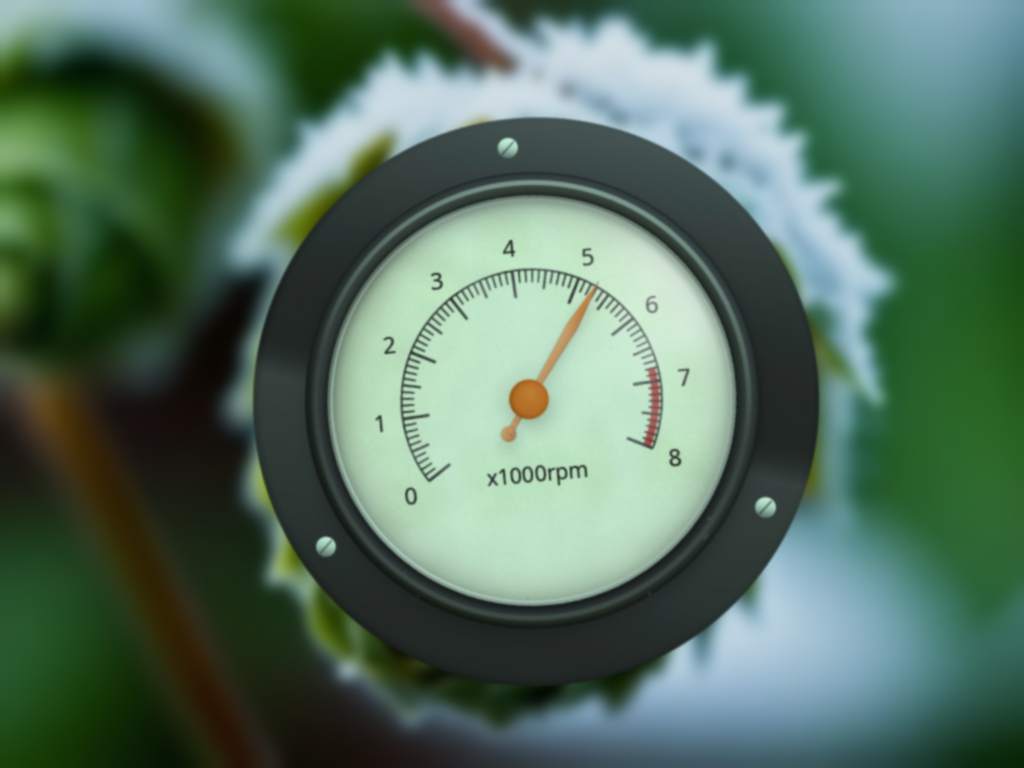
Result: 5300 rpm
